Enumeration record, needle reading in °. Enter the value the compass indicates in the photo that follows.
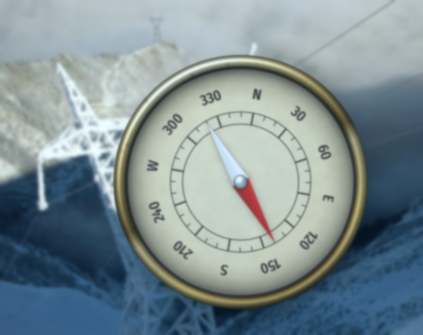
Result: 140 °
